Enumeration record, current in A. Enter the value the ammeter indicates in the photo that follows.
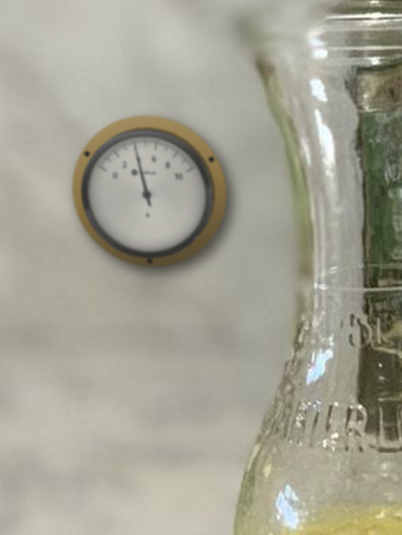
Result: 4 A
